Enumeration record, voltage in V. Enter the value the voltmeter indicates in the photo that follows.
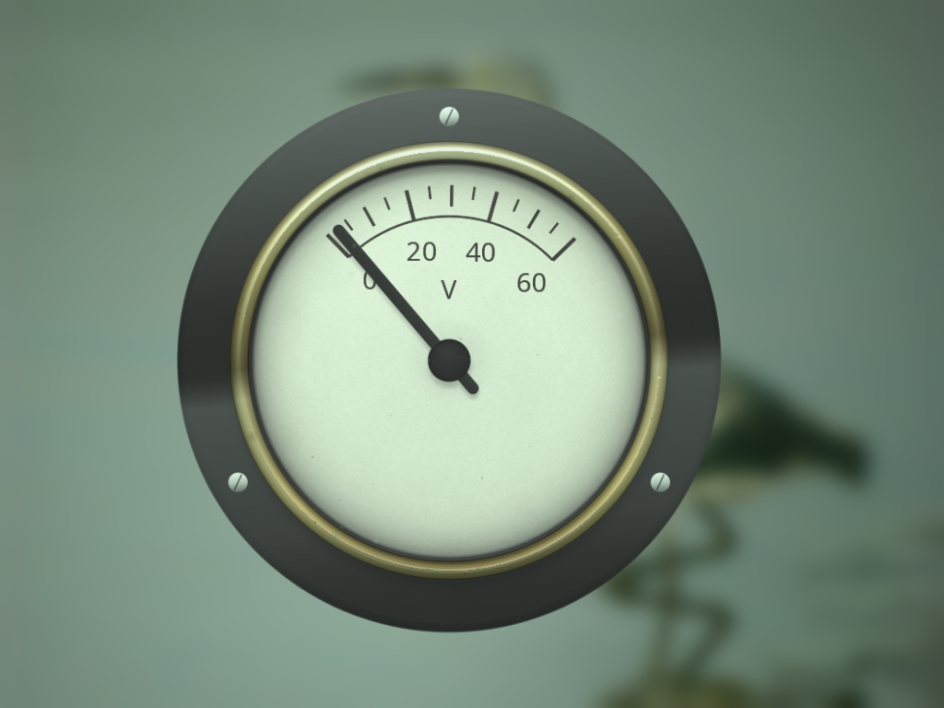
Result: 2.5 V
